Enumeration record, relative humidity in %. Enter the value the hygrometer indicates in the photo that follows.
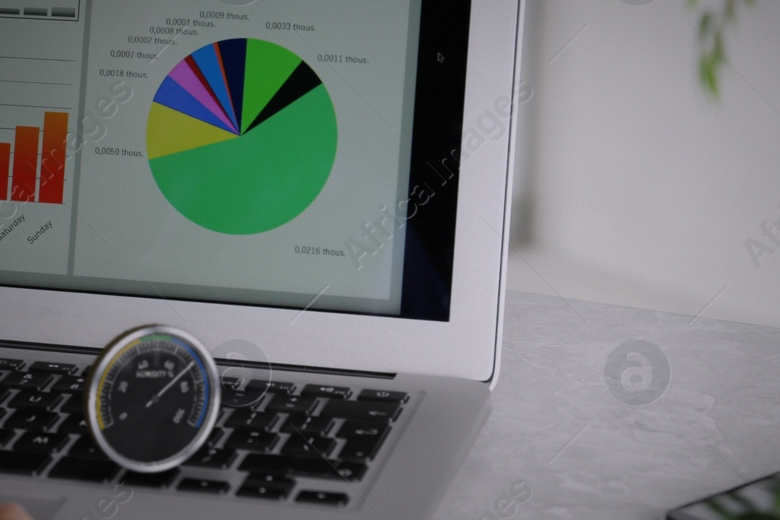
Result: 70 %
